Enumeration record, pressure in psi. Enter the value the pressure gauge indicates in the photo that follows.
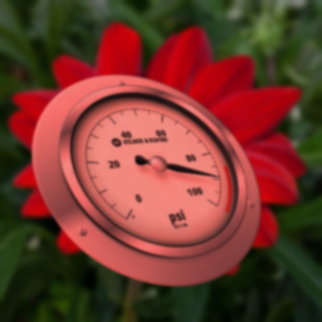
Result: 90 psi
